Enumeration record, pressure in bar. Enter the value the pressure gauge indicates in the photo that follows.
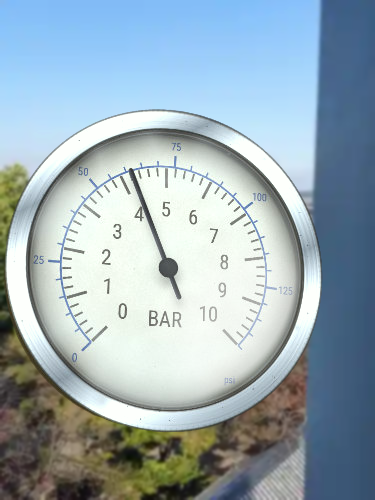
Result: 4.2 bar
